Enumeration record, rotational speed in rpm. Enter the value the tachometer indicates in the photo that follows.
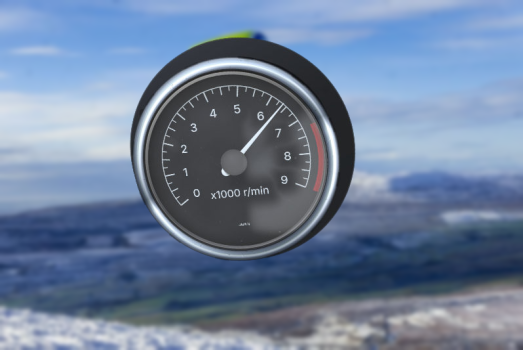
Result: 6375 rpm
